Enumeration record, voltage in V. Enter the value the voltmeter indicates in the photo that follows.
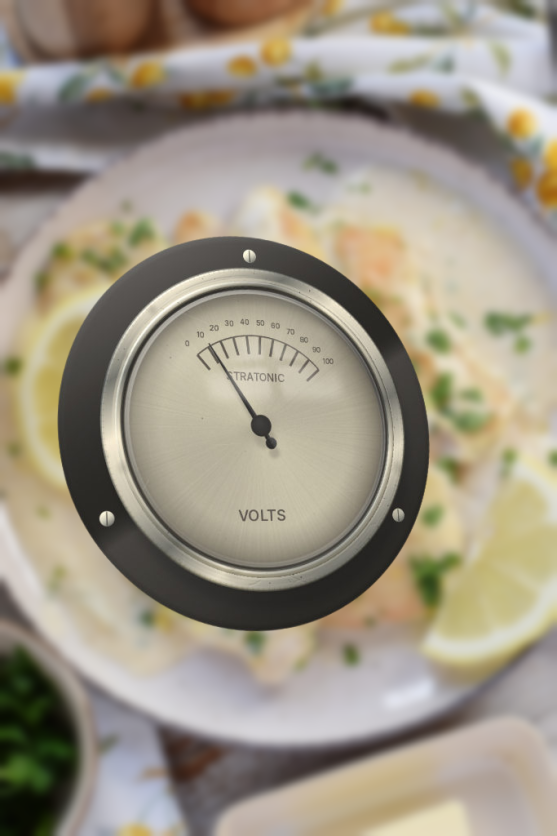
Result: 10 V
